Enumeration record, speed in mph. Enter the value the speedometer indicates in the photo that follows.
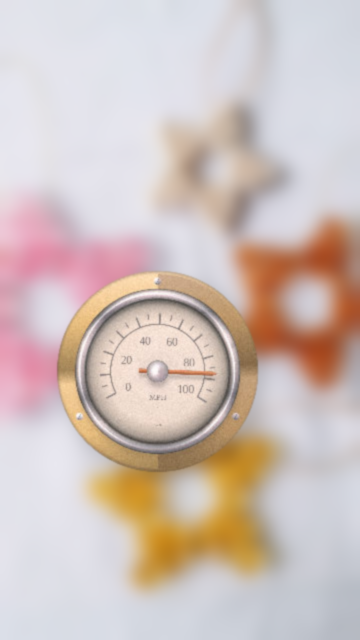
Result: 87.5 mph
